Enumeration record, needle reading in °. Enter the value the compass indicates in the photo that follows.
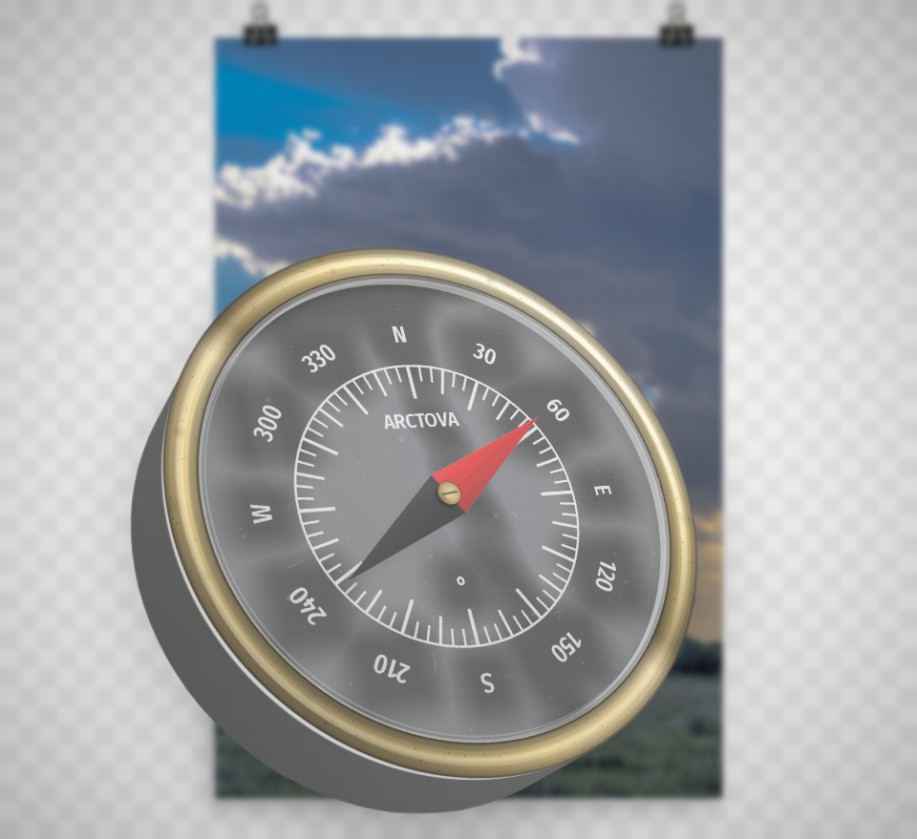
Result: 57.5 °
